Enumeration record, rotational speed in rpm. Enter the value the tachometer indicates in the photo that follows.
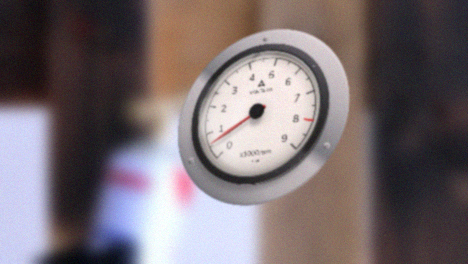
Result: 500 rpm
